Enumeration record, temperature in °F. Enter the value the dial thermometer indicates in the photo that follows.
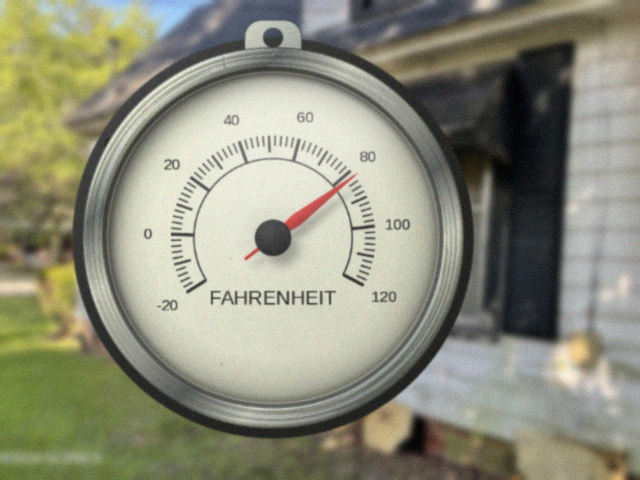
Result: 82 °F
